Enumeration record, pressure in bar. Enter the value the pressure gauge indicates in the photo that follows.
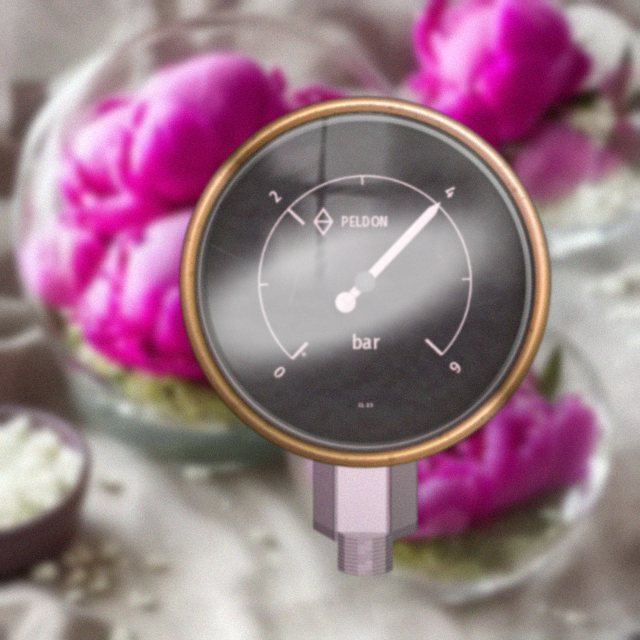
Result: 4 bar
